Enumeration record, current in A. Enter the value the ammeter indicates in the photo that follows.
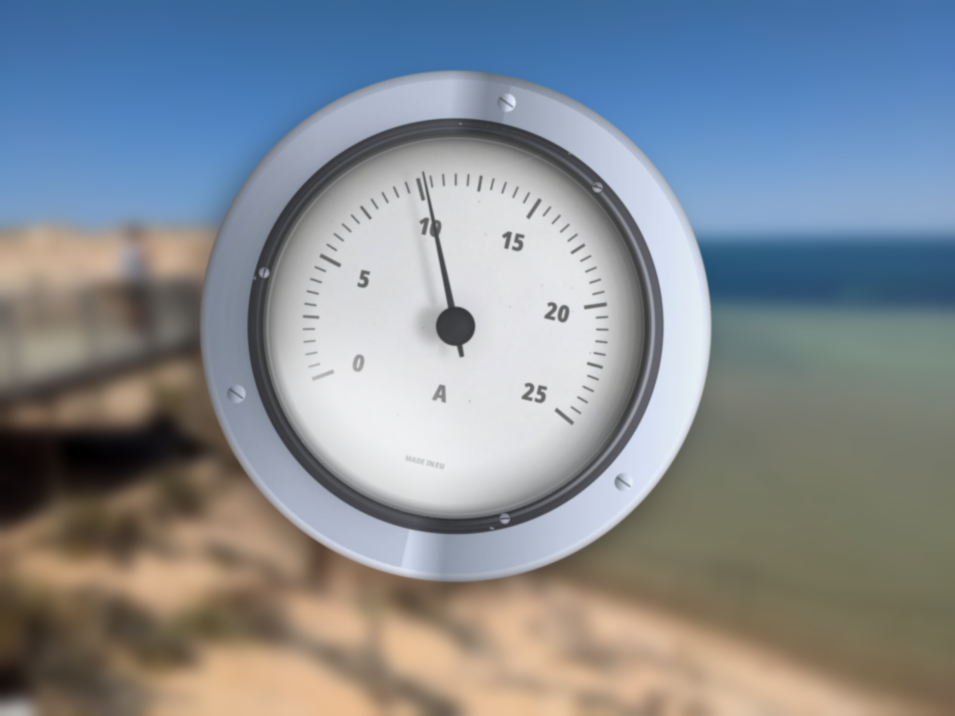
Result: 10.25 A
